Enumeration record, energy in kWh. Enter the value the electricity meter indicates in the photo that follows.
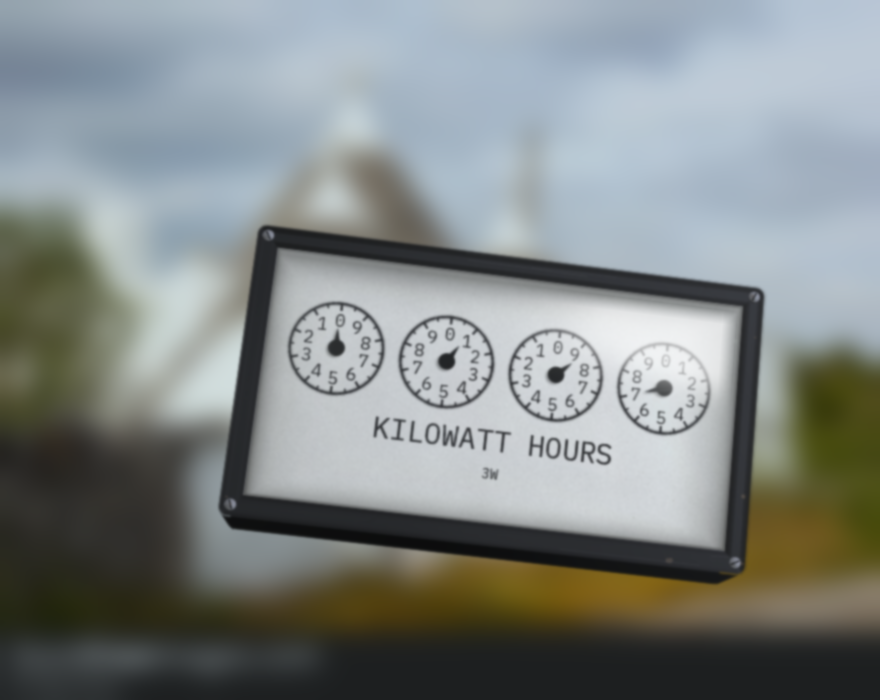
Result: 87 kWh
